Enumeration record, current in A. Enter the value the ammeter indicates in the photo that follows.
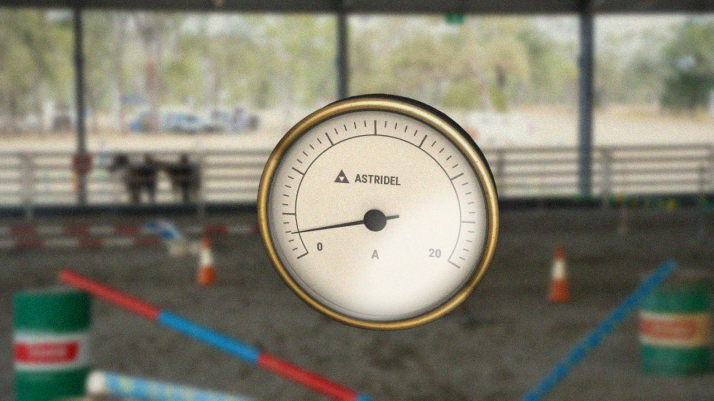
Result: 1.5 A
